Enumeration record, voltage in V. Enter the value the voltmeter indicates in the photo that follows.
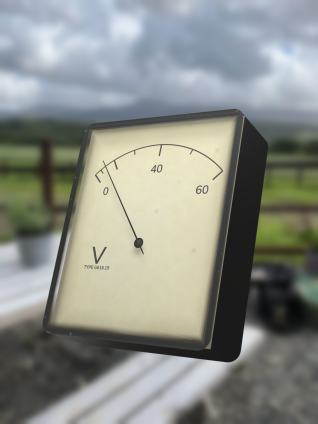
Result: 15 V
